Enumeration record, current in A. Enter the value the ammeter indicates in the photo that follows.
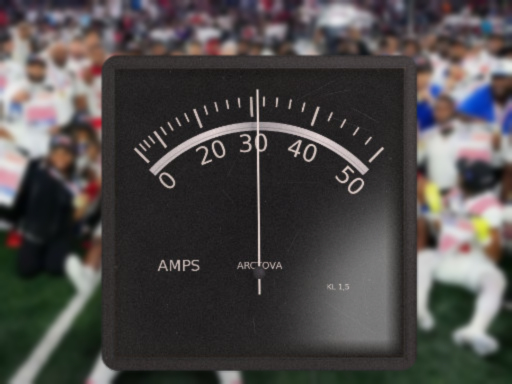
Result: 31 A
